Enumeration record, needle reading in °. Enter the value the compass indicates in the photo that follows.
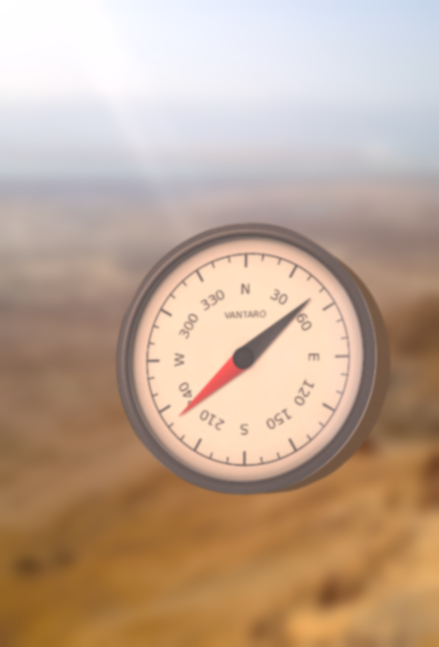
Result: 230 °
